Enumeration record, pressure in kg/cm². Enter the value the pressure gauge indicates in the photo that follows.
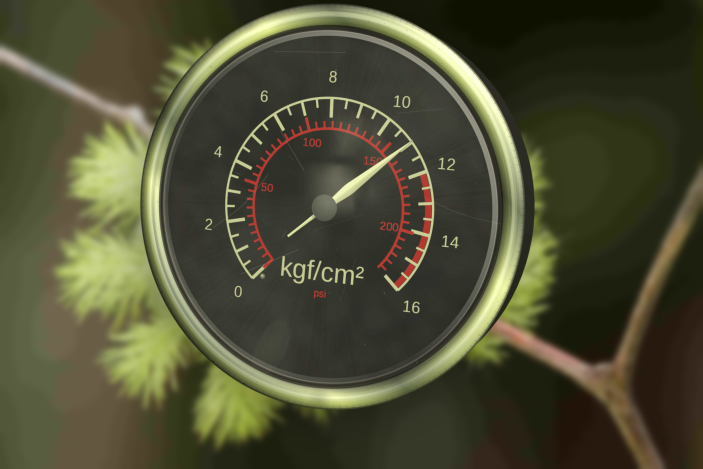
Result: 11 kg/cm²
